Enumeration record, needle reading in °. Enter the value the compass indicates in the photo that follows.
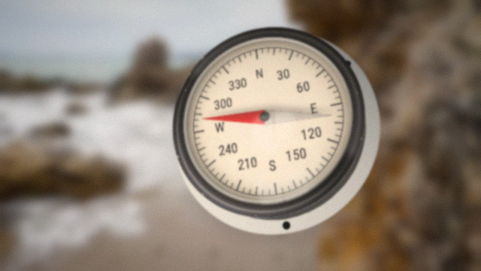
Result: 280 °
